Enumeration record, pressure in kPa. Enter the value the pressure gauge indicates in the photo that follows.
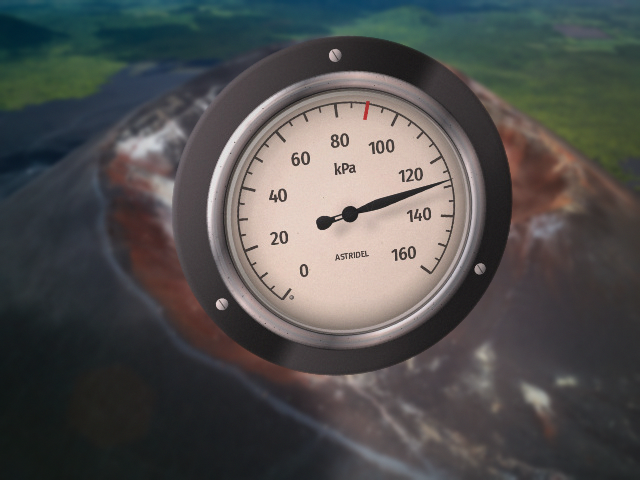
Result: 127.5 kPa
